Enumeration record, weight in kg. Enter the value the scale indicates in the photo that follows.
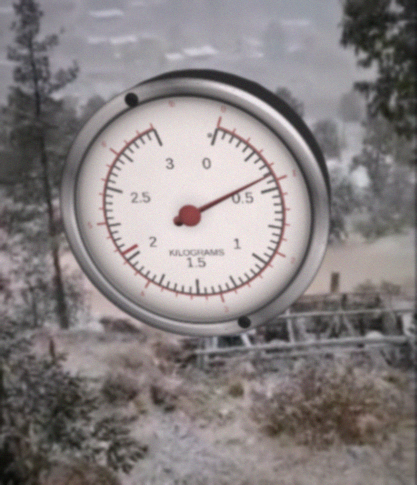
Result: 0.4 kg
